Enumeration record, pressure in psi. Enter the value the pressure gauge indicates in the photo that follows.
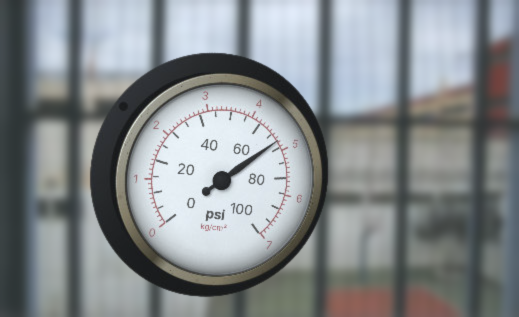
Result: 67.5 psi
